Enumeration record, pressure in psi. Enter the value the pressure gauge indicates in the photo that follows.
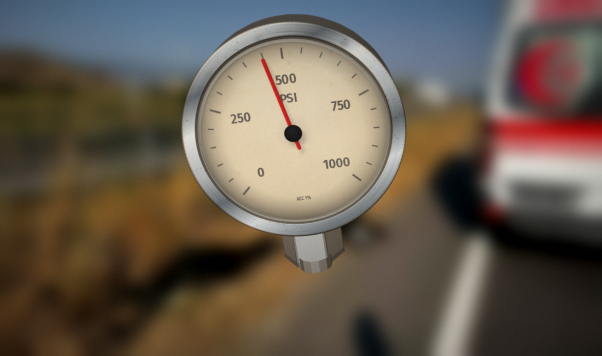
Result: 450 psi
